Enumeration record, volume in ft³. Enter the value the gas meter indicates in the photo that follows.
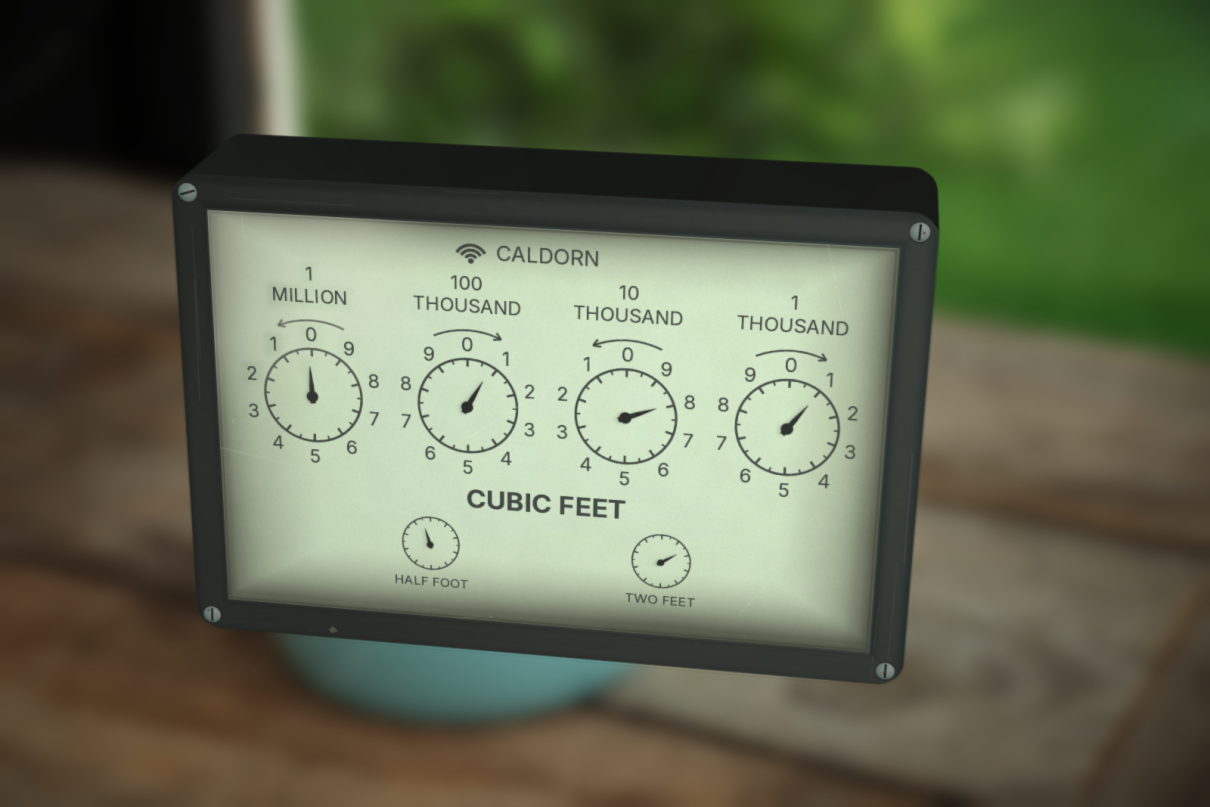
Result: 8100 ft³
